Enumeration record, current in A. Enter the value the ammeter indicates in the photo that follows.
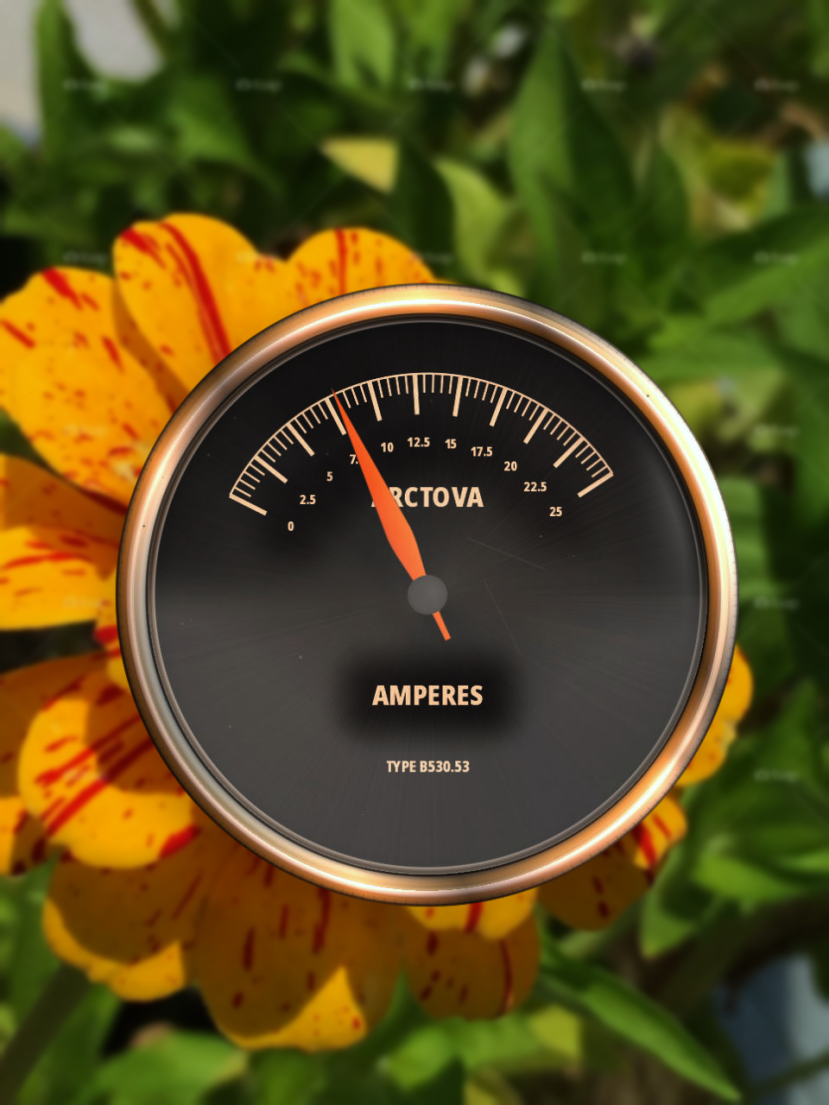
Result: 8 A
